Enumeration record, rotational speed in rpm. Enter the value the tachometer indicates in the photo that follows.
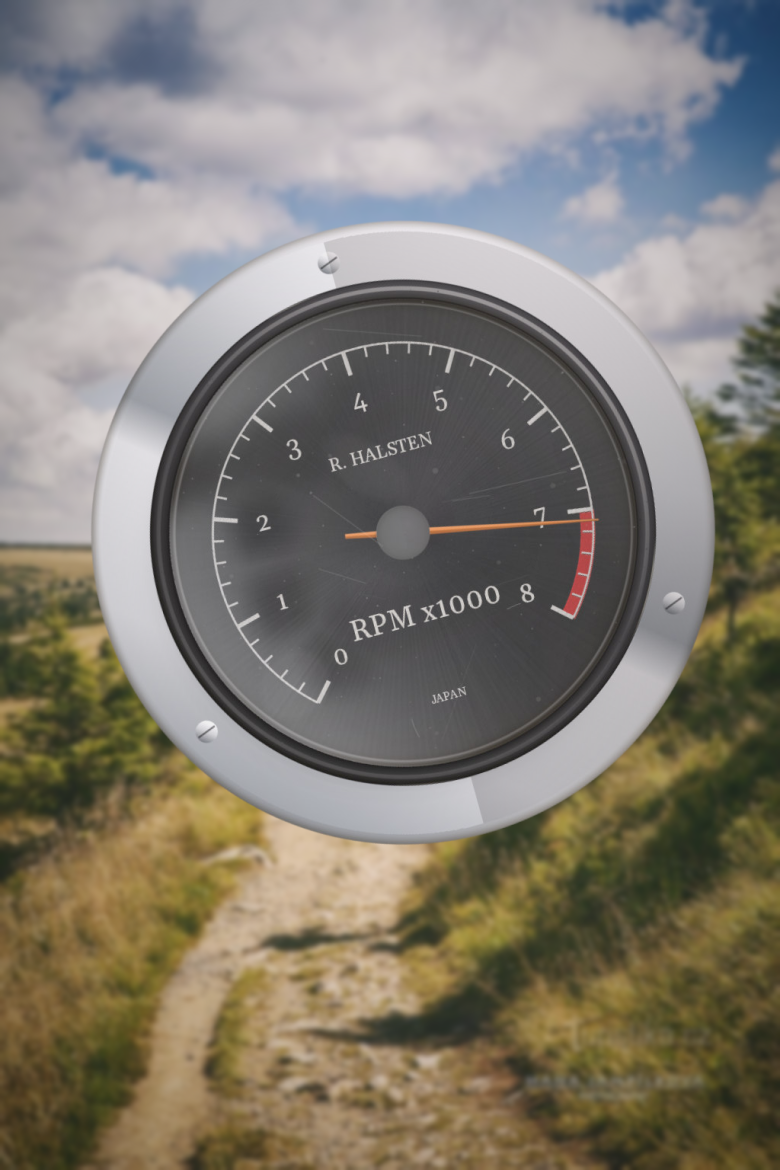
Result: 7100 rpm
